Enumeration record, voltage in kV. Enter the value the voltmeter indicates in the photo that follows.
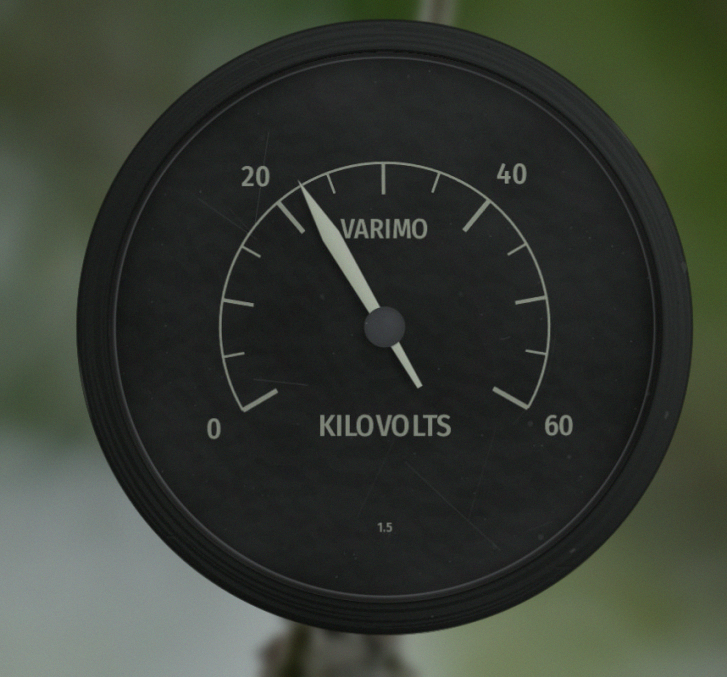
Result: 22.5 kV
